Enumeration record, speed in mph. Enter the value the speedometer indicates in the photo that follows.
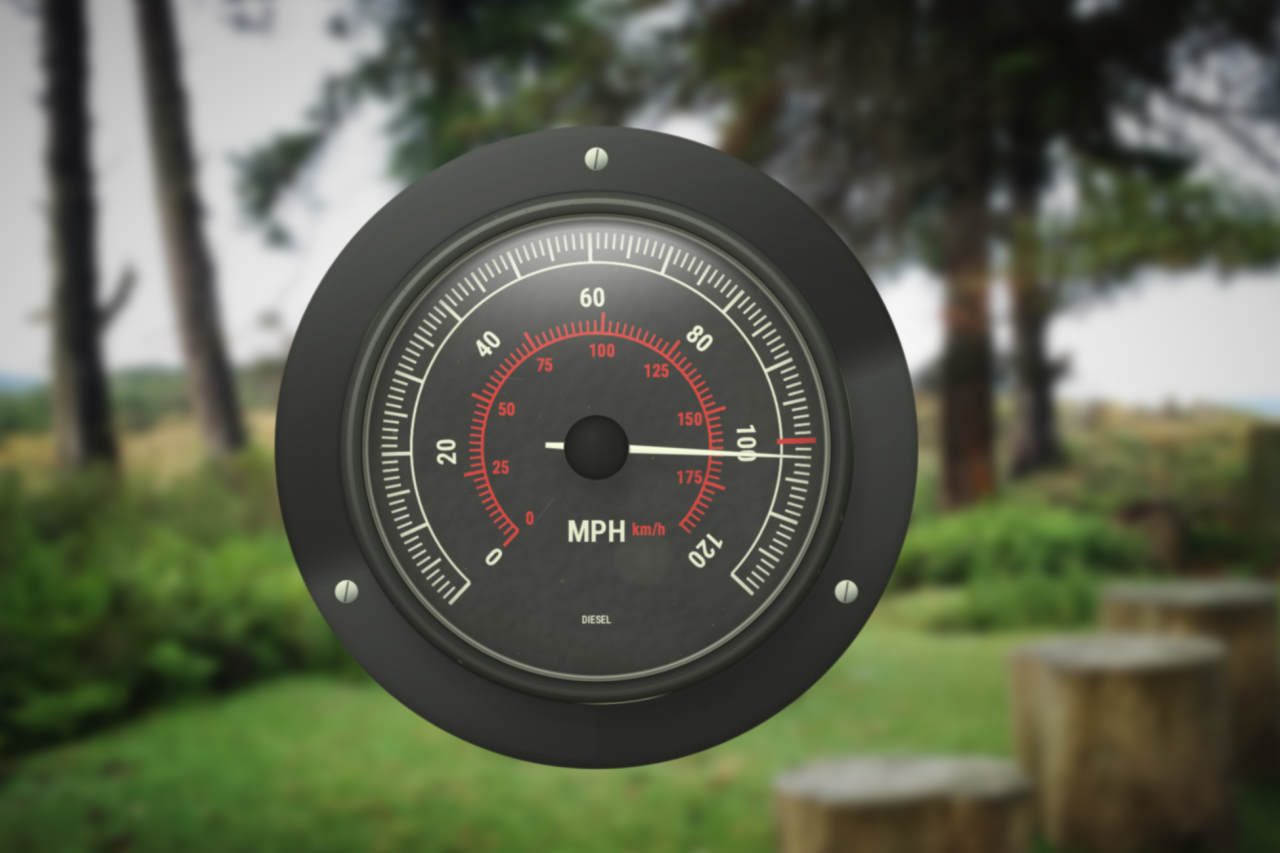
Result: 102 mph
